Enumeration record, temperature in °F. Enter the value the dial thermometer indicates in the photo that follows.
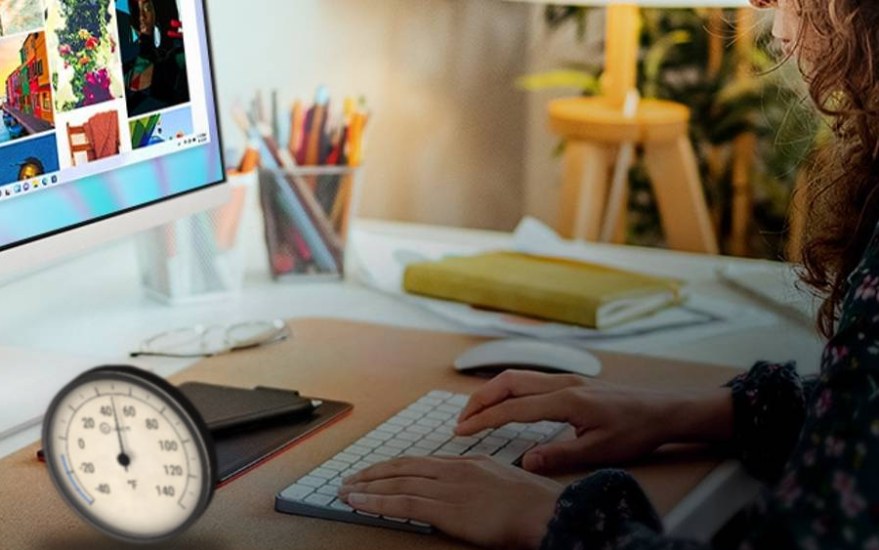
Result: 50 °F
